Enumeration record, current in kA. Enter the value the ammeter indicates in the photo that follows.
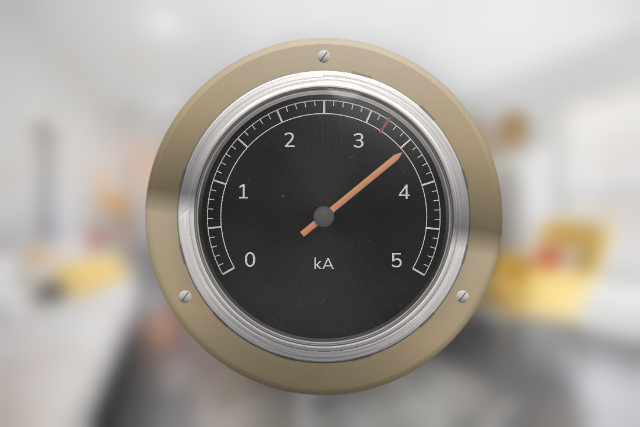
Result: 3.55 kA
